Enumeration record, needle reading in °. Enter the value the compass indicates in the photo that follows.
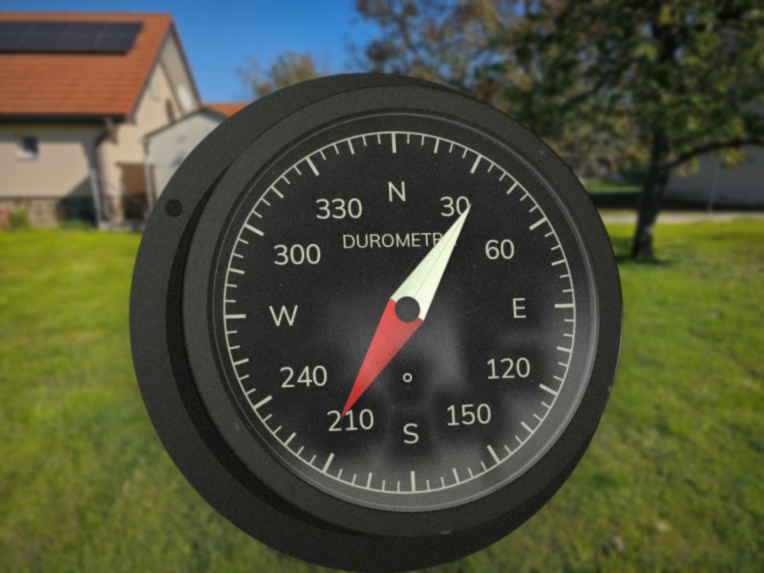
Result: 215 °
